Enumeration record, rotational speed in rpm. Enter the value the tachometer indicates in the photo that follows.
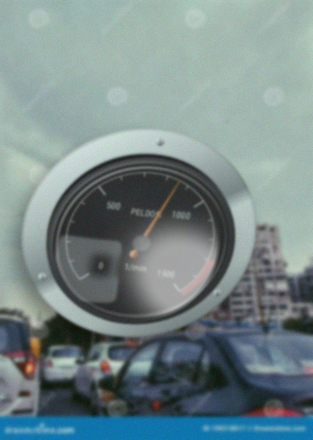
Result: 850 rpm
